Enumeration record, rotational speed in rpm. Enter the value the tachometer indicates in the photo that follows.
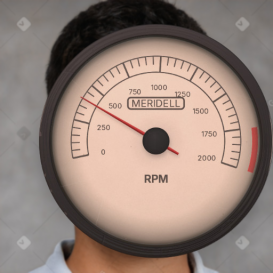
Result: 400 rpm
